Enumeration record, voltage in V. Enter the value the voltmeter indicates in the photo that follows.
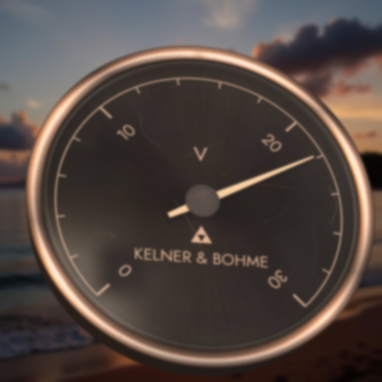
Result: 22 V
